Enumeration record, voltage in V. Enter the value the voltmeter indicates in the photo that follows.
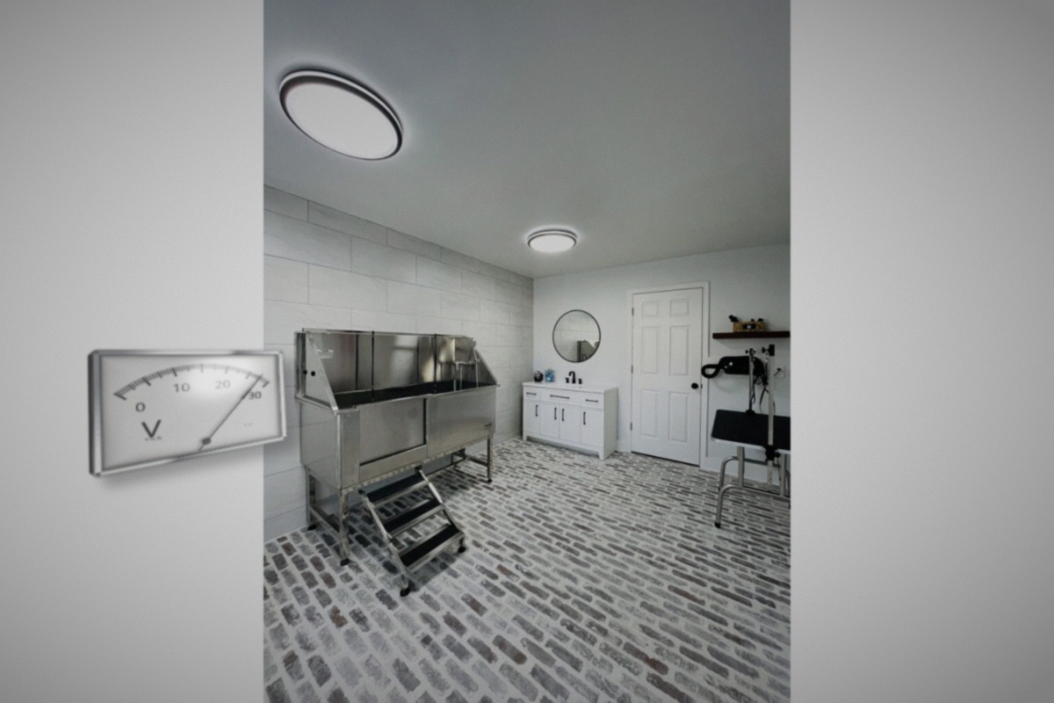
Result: 27.5 V
